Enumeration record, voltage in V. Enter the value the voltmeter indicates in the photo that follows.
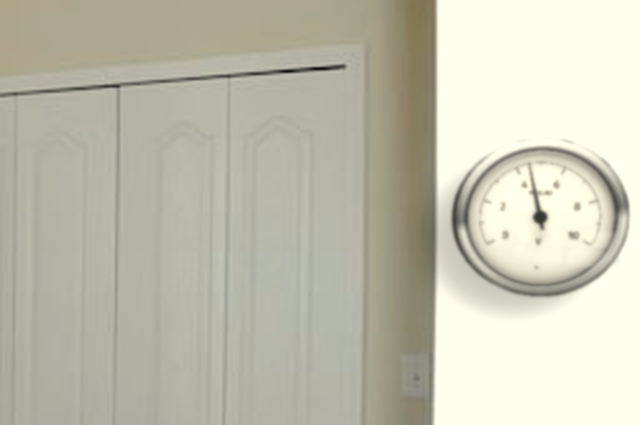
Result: 4.5 V
